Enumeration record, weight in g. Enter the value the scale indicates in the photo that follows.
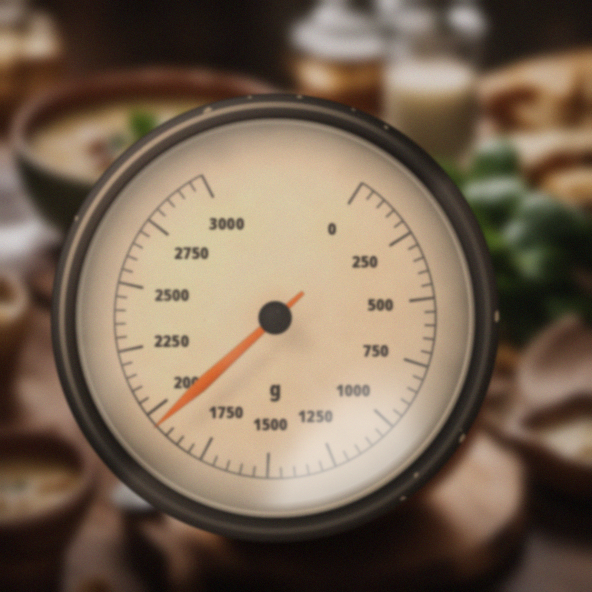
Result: 1950 g
